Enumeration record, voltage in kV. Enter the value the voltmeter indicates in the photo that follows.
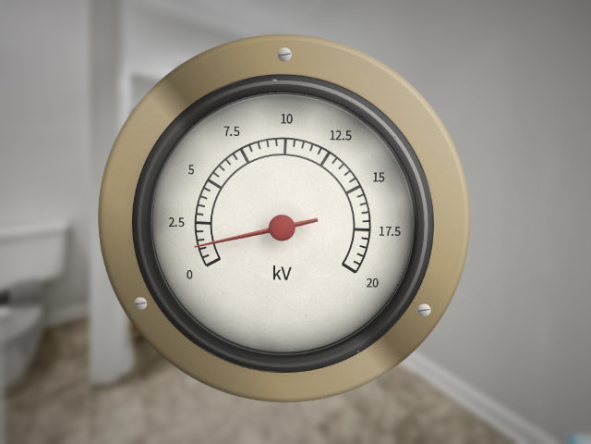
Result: 1.25 kV
